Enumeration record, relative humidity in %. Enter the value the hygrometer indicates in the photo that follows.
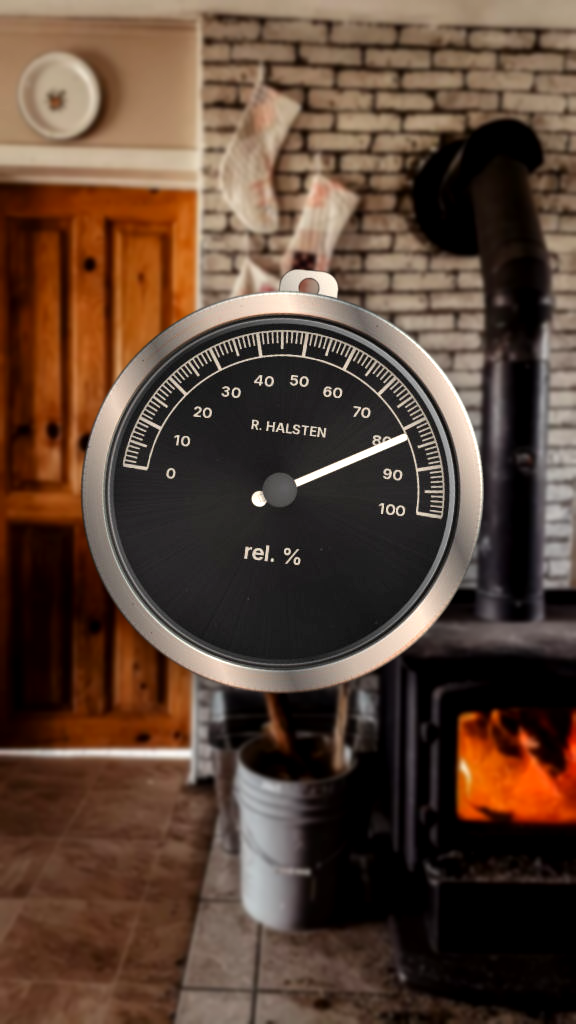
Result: 82 %
